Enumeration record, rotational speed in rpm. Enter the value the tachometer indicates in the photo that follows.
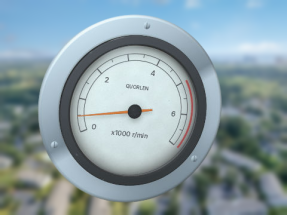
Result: 500 rpm
